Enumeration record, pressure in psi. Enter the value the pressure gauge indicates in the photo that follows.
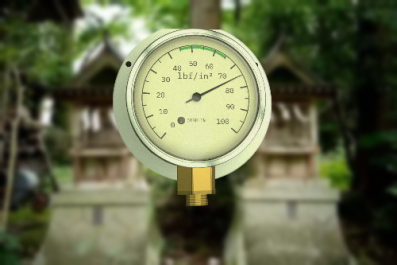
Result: 75 psi
